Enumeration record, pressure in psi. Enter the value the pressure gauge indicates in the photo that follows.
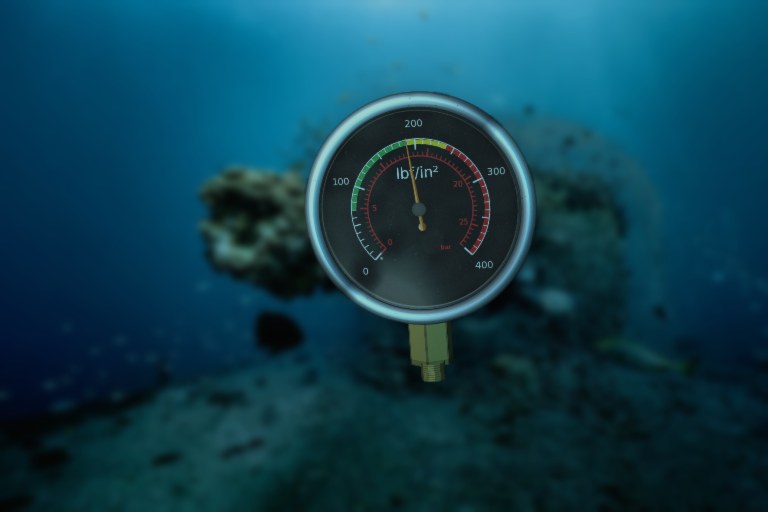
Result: 190 psi
